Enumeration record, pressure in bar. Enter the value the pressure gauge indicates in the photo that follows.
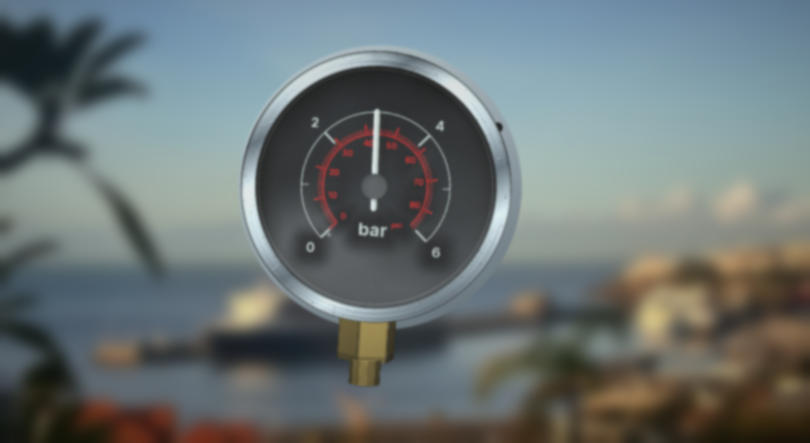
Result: 3 bar
